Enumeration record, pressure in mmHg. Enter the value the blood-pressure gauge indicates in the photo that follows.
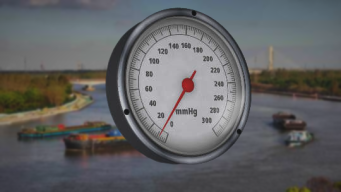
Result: 10 mmHg
